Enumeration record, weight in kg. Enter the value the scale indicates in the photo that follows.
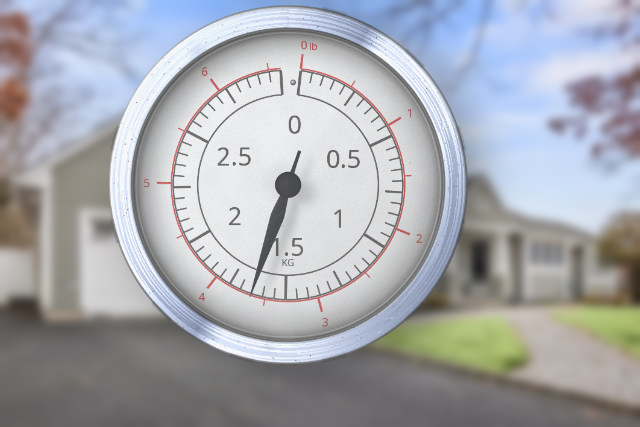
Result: 1.65 kg
